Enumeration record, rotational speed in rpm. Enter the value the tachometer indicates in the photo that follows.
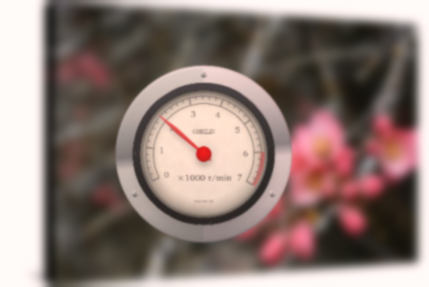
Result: 2000 rpm
